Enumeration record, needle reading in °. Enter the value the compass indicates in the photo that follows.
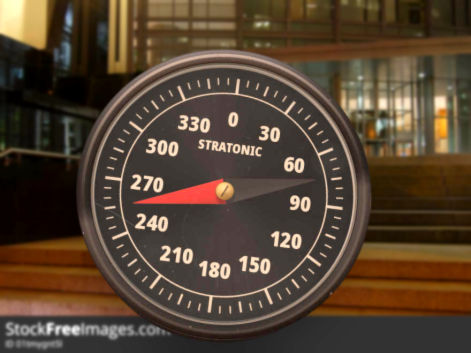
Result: 255 °
